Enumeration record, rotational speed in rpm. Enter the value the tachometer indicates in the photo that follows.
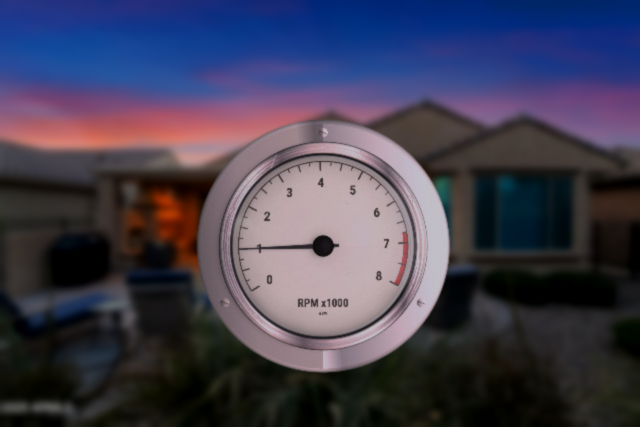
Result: 1000 rpm
